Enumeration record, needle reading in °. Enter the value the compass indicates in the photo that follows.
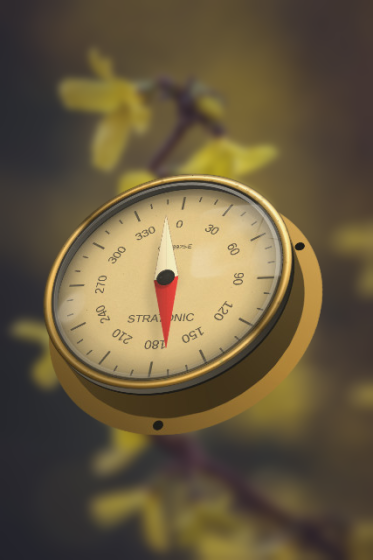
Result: 170 °
